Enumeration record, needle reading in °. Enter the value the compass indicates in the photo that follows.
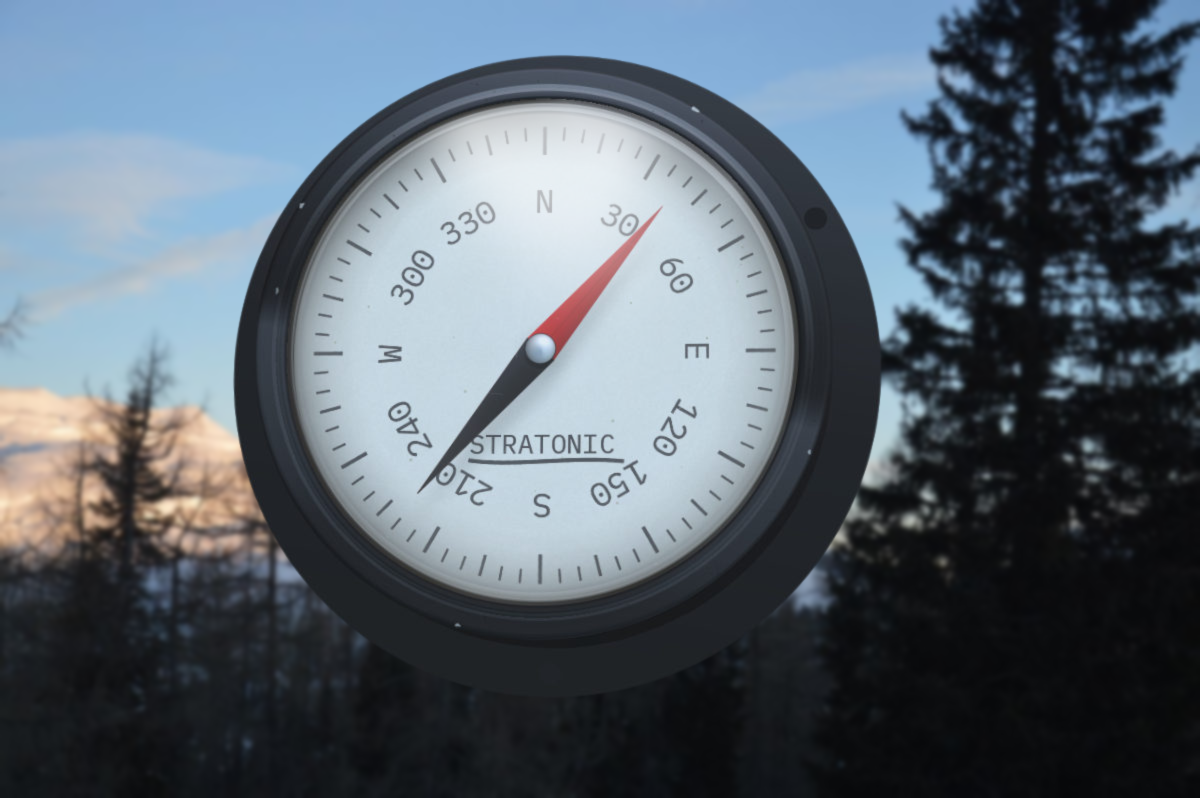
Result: 40 °
